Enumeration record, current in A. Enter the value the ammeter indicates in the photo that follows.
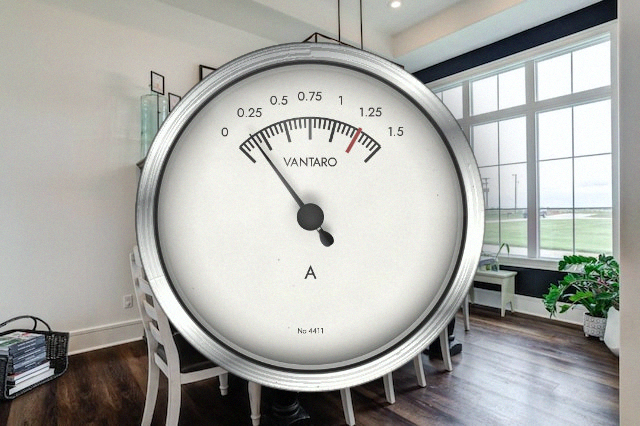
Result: 0.15 A
